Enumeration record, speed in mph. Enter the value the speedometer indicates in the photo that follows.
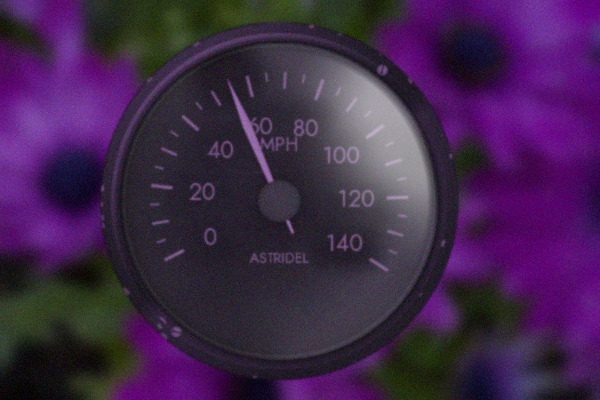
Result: 55 mph
